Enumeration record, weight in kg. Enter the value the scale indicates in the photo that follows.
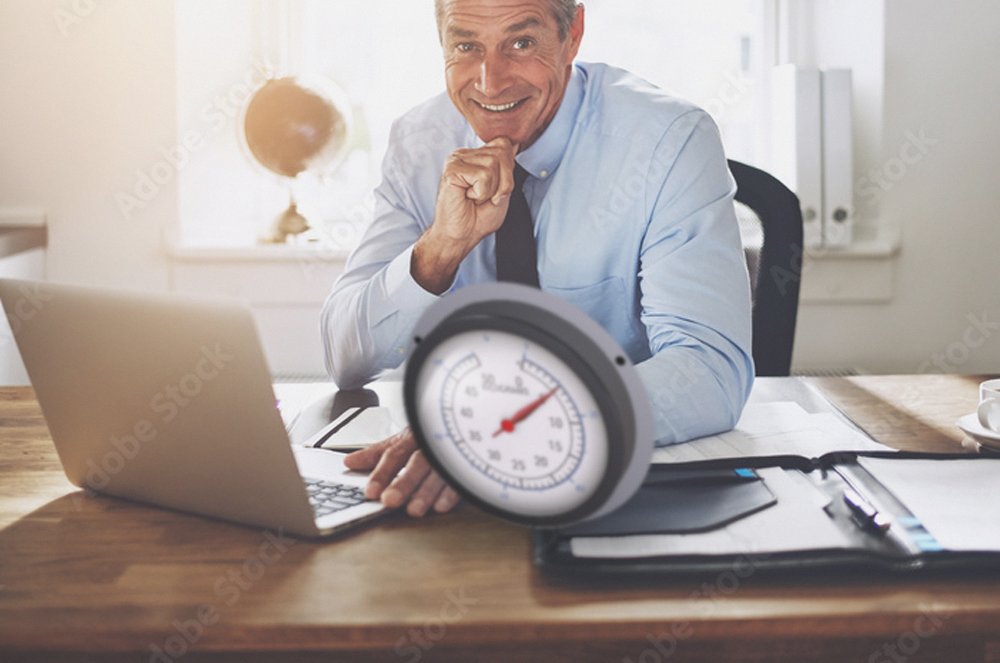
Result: 5 kg
